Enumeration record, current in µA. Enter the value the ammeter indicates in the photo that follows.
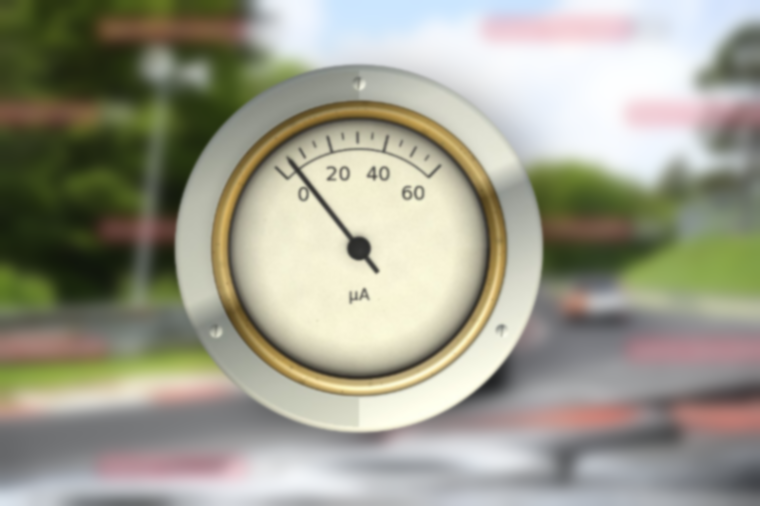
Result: 5 µA
